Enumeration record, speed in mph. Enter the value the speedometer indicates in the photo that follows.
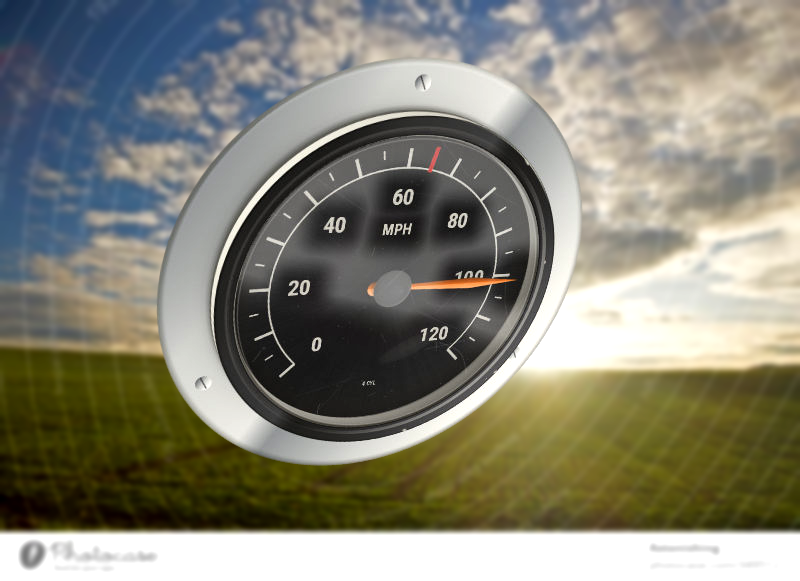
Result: 100 mph
